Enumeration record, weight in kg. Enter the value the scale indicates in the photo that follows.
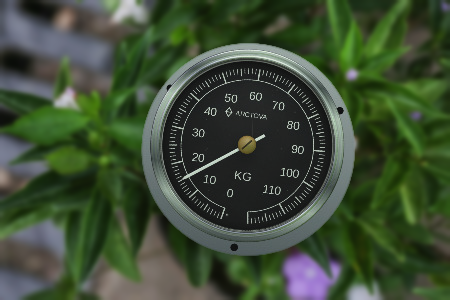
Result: 15 kg
